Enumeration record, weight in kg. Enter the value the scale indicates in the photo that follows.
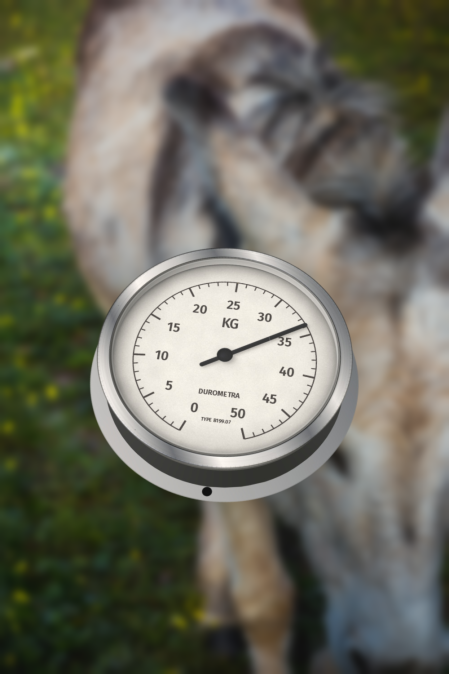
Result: 34 kg
